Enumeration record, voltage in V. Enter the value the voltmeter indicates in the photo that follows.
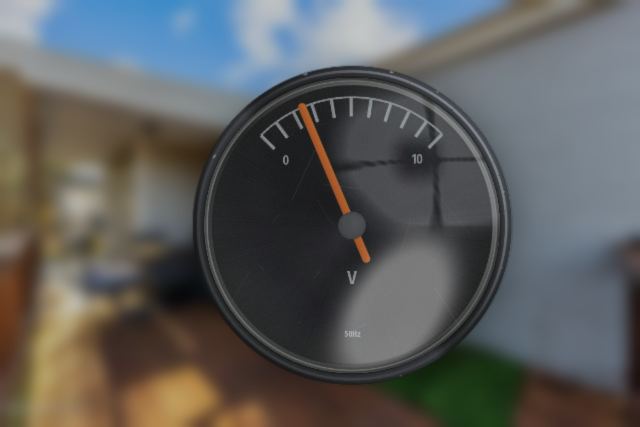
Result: 2.5 V
